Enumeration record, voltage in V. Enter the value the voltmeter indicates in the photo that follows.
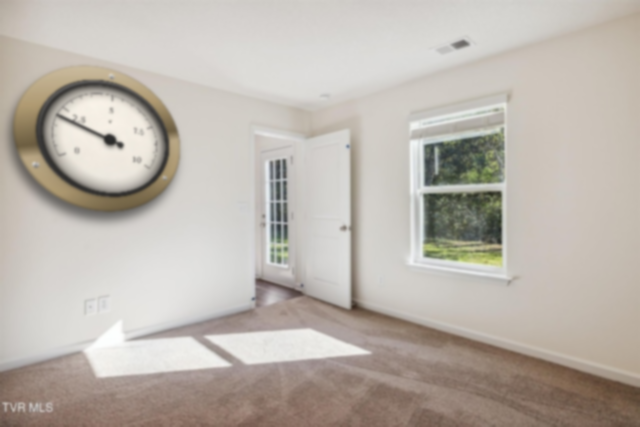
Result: 2 V
